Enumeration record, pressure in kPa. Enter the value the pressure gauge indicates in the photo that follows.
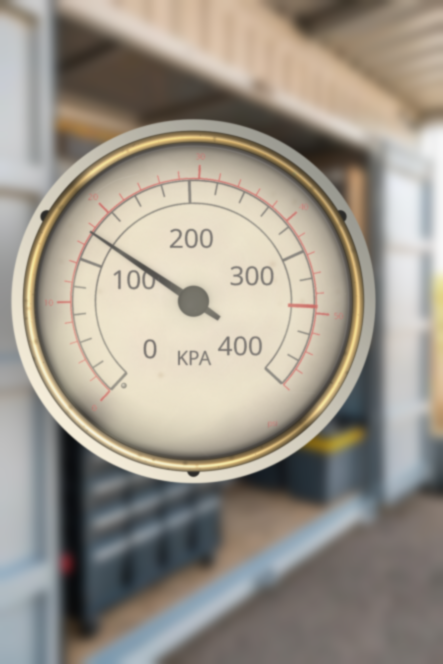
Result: 120 kPa
